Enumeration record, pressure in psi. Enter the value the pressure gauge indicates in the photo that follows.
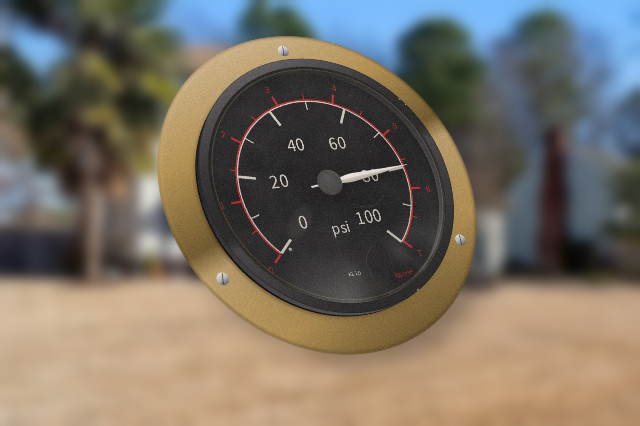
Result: 80 psi
